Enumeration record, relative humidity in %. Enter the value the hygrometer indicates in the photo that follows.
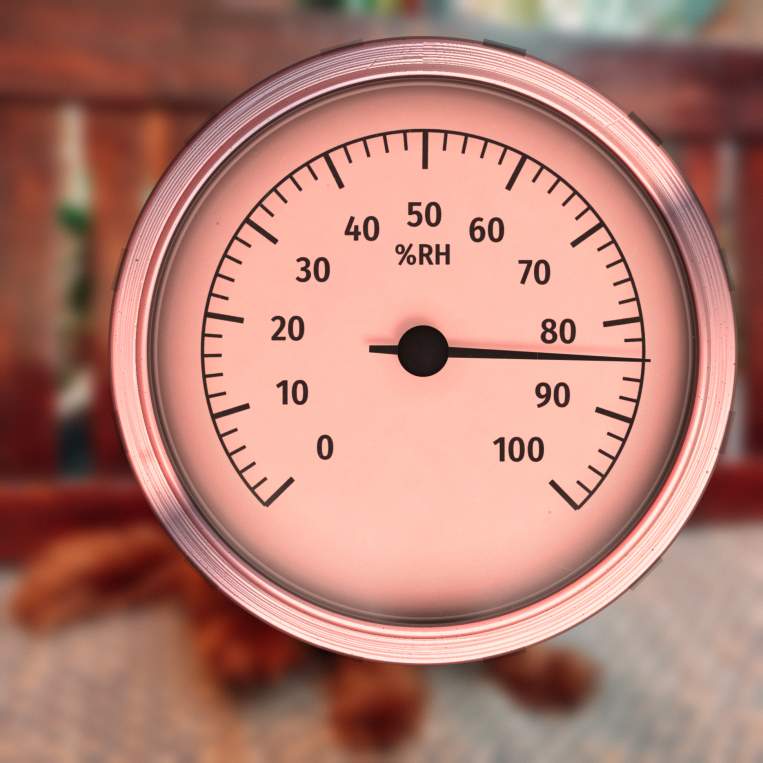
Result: 84 %
